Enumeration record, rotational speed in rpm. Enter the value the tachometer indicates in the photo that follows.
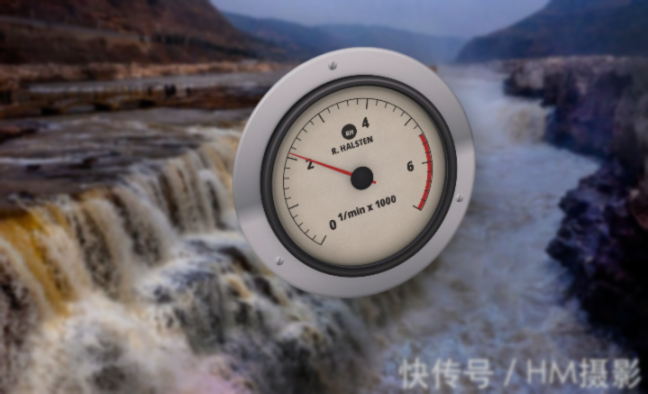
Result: 2100 rpm
